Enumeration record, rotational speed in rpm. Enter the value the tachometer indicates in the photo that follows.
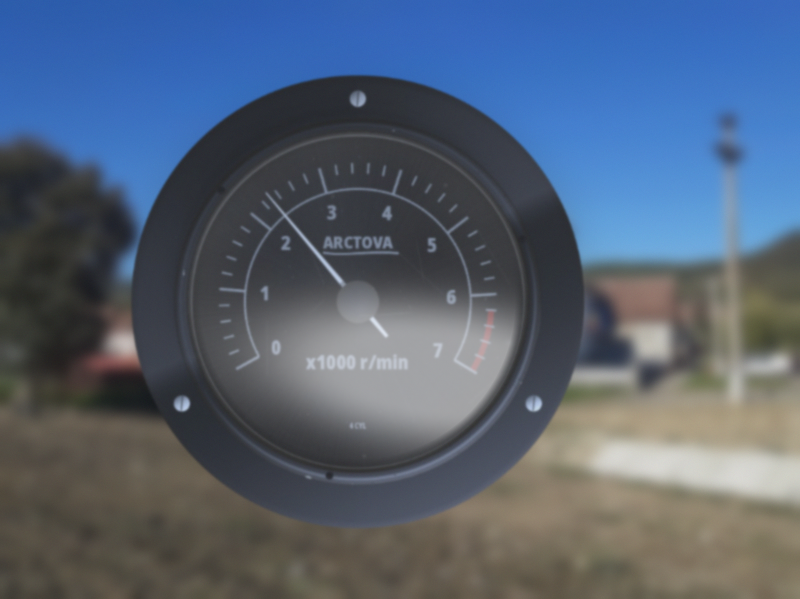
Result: 2300 rpm
